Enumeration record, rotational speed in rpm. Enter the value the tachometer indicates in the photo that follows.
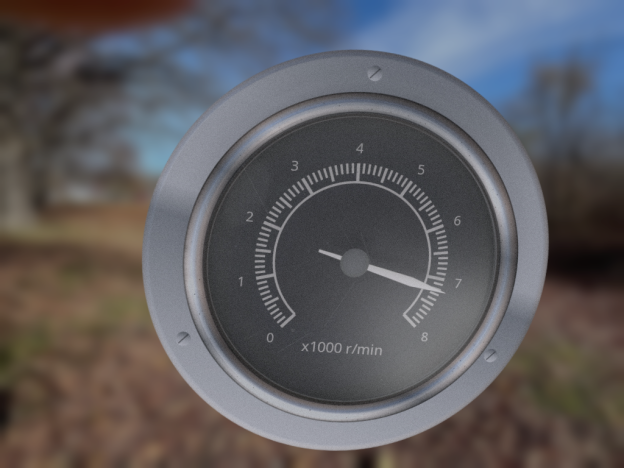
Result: 7200 rpm
